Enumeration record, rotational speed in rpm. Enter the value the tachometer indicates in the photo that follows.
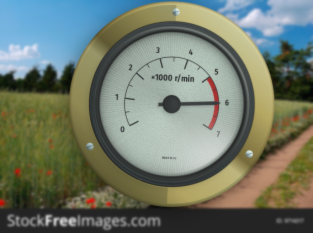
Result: 6000 rpm
